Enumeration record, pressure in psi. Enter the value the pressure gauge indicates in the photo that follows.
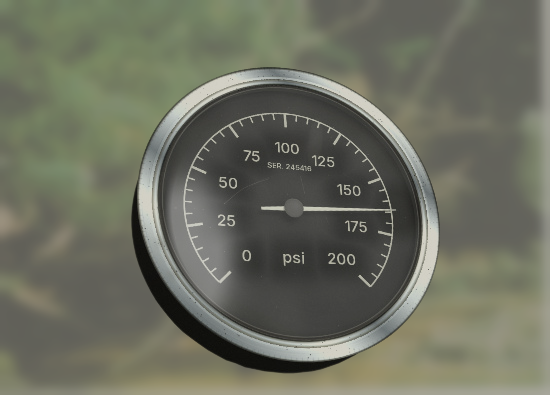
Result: 165 psi
